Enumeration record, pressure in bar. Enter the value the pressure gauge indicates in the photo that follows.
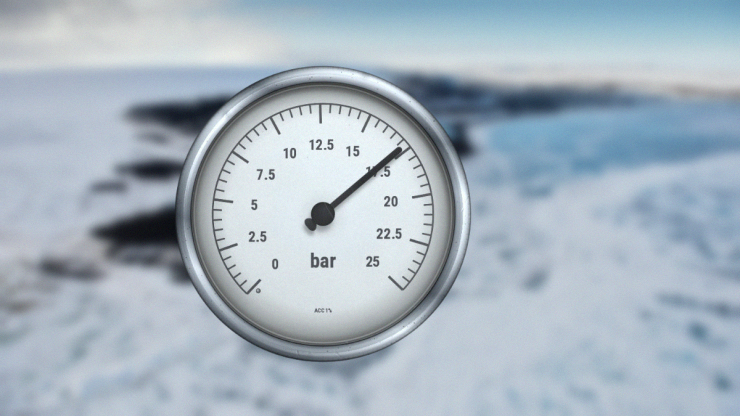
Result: 17.25 bar
